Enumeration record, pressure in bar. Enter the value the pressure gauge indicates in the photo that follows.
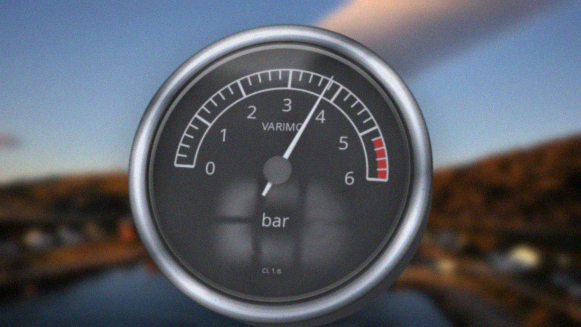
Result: 3.8 bar
